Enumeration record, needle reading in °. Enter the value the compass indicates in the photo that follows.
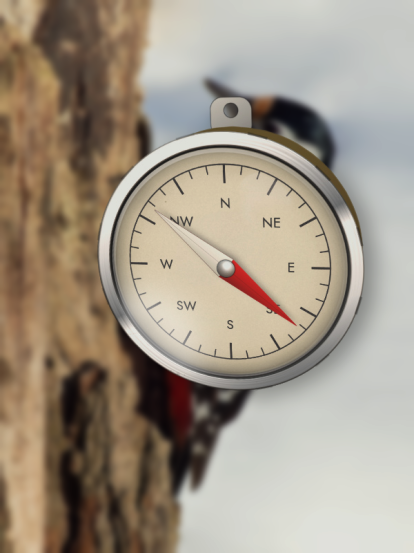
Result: 130 °
